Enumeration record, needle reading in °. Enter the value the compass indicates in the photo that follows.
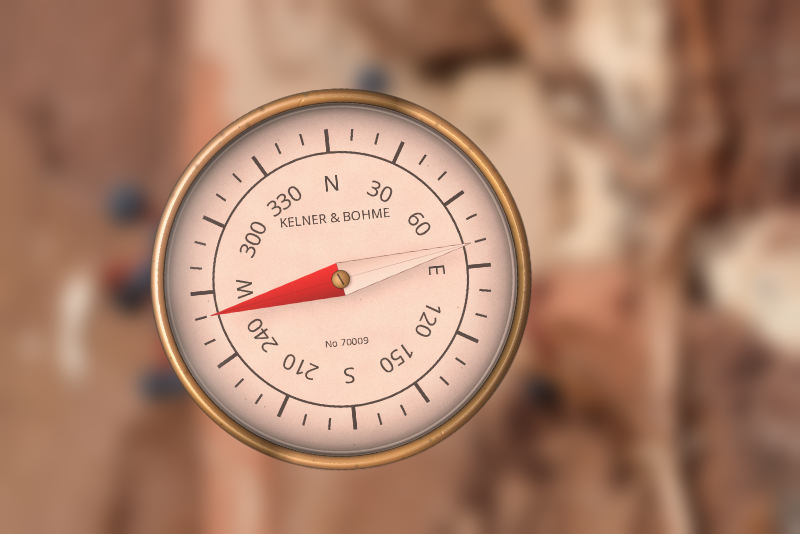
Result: 260 °
